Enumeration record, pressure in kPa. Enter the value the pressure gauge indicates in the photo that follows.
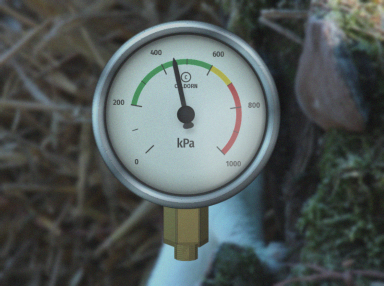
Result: 450 kPa
